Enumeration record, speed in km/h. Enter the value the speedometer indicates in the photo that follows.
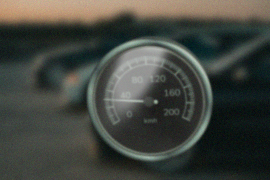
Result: 30 km/h
